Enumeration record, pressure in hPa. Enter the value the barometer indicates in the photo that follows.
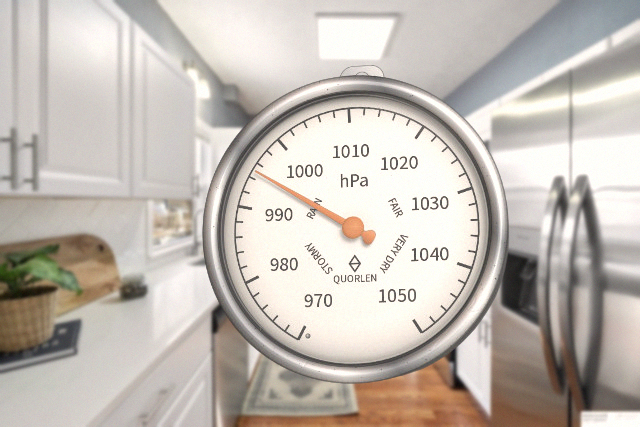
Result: 995 hPa
